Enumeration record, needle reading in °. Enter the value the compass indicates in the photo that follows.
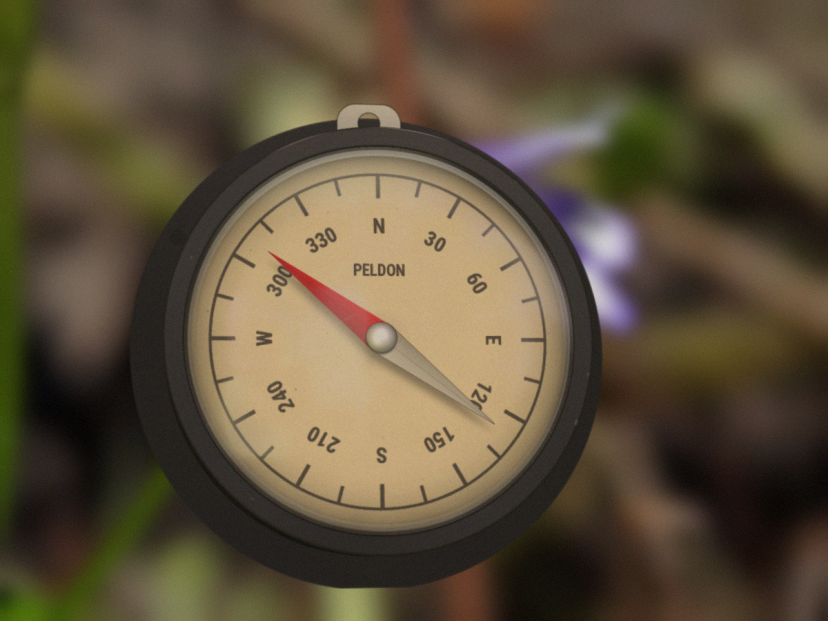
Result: 307.5 °
